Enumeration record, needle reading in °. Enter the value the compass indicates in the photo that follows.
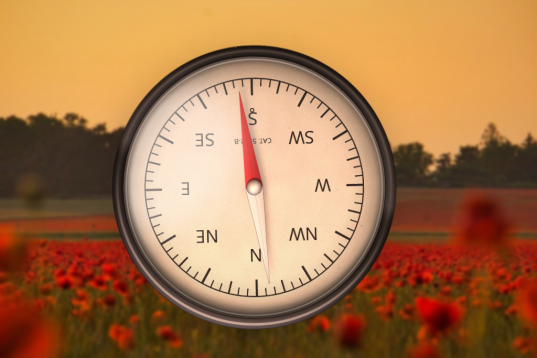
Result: 172.5 °
